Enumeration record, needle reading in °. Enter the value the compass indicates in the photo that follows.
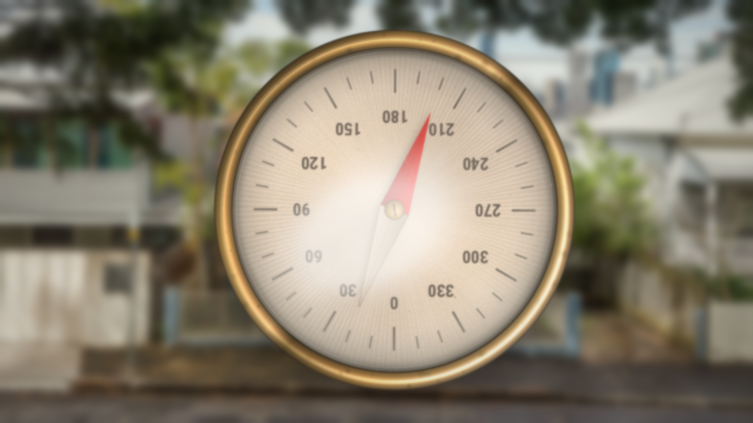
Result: 200 °
